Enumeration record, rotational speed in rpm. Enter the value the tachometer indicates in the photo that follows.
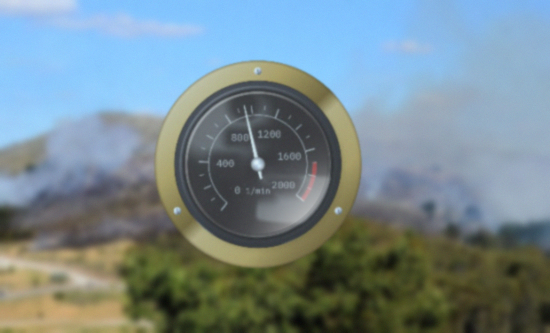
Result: 950 rpm
